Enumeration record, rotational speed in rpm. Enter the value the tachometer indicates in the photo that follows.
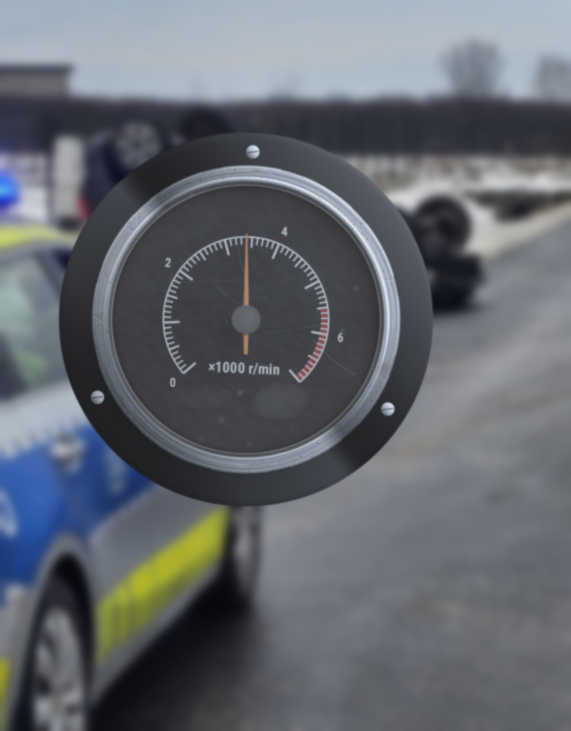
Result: 3400 rpm
